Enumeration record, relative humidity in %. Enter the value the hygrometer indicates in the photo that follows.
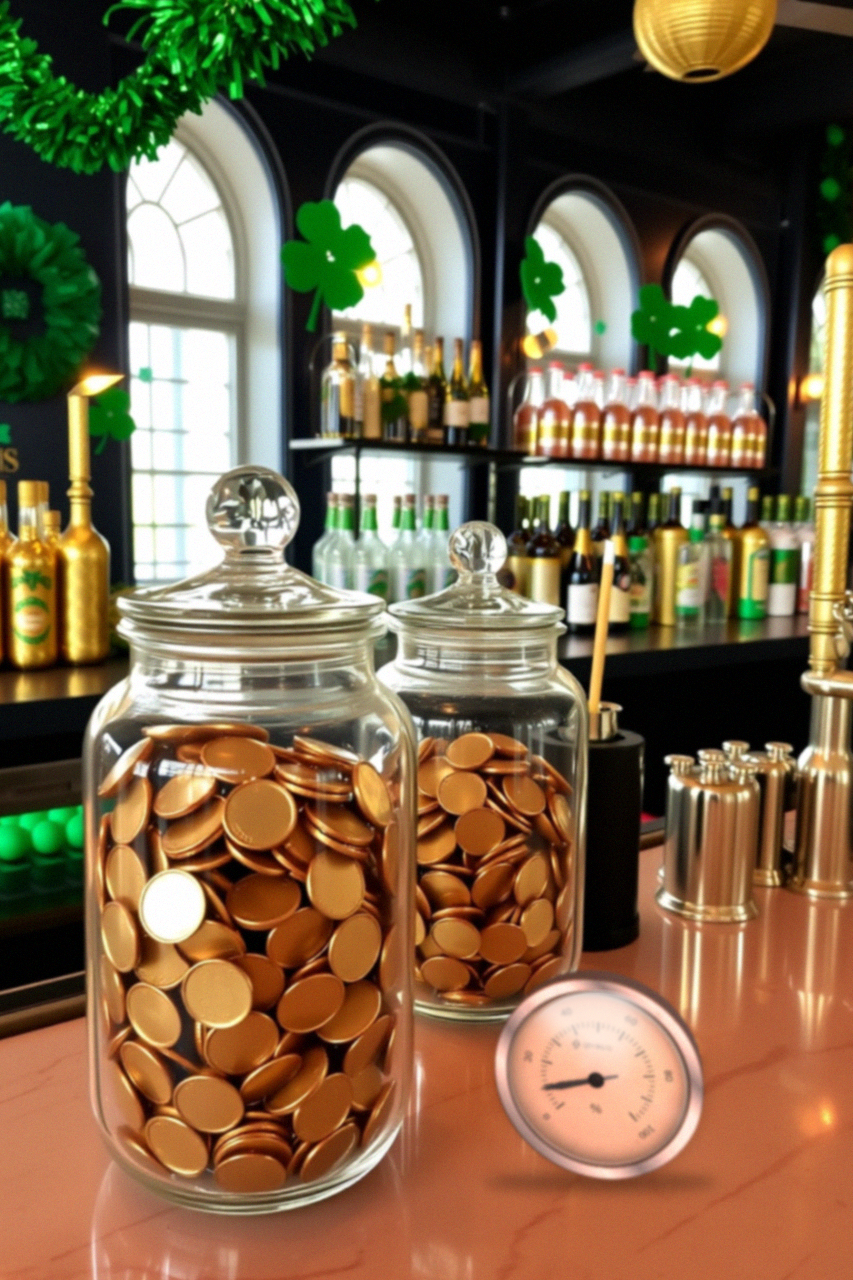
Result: 10 %
